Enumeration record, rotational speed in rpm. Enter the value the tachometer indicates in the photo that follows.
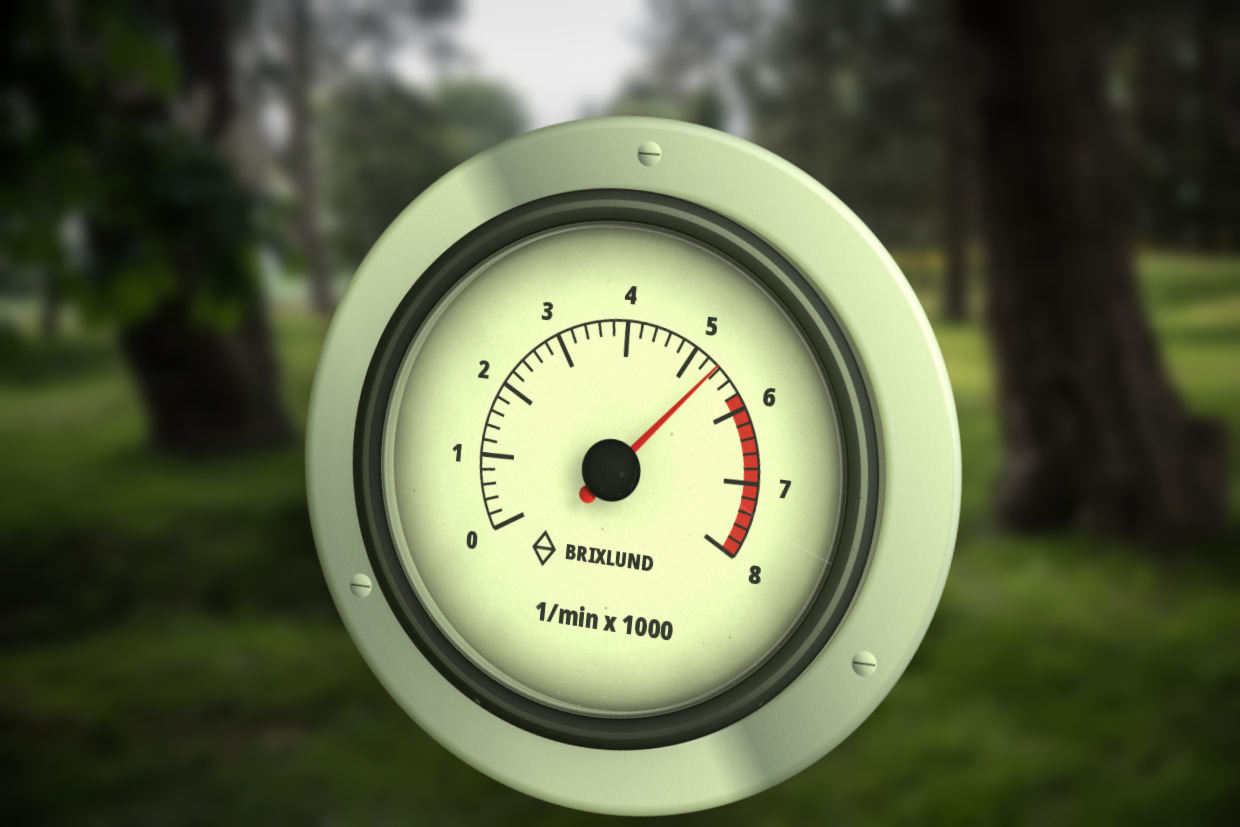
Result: 5400 rpm
